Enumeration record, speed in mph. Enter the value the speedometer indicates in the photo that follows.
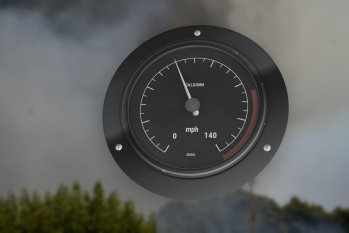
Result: 60 mph
